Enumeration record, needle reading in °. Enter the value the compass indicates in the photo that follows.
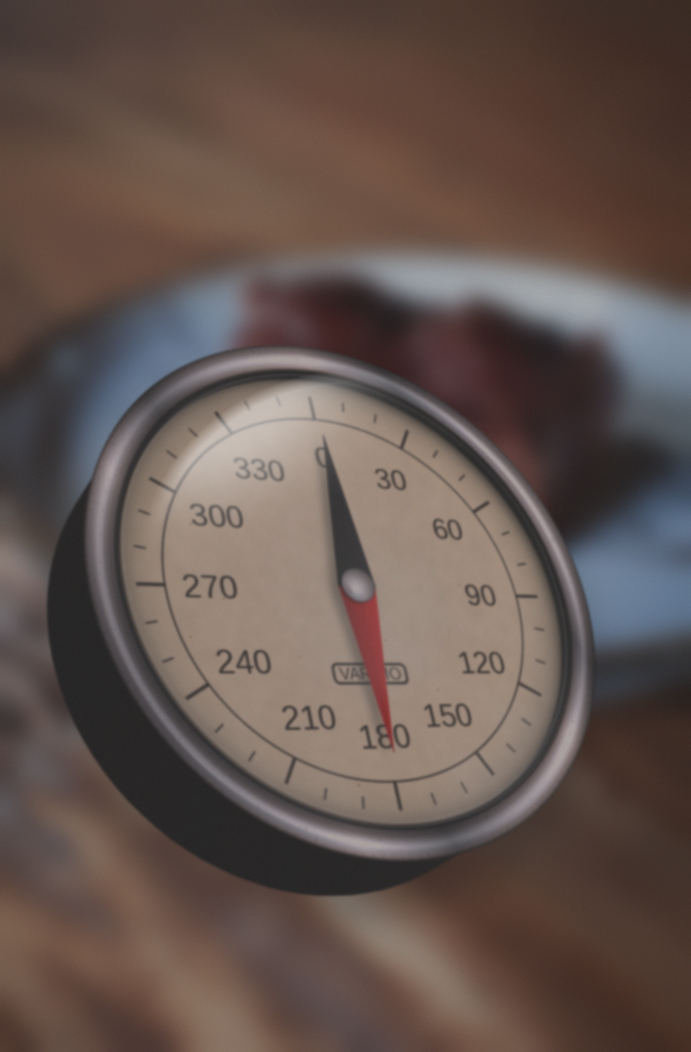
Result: 180 °
